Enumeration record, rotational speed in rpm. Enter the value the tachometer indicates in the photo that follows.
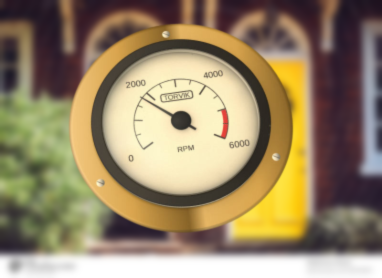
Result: 1750 rpm
